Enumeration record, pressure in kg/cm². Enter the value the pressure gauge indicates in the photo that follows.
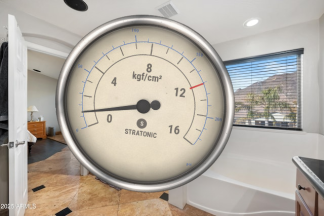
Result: 1 kg/cm²
